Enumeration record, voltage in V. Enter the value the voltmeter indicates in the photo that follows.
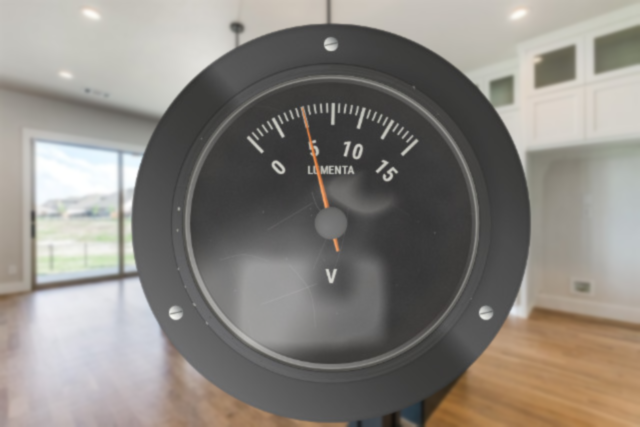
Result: 5 V
